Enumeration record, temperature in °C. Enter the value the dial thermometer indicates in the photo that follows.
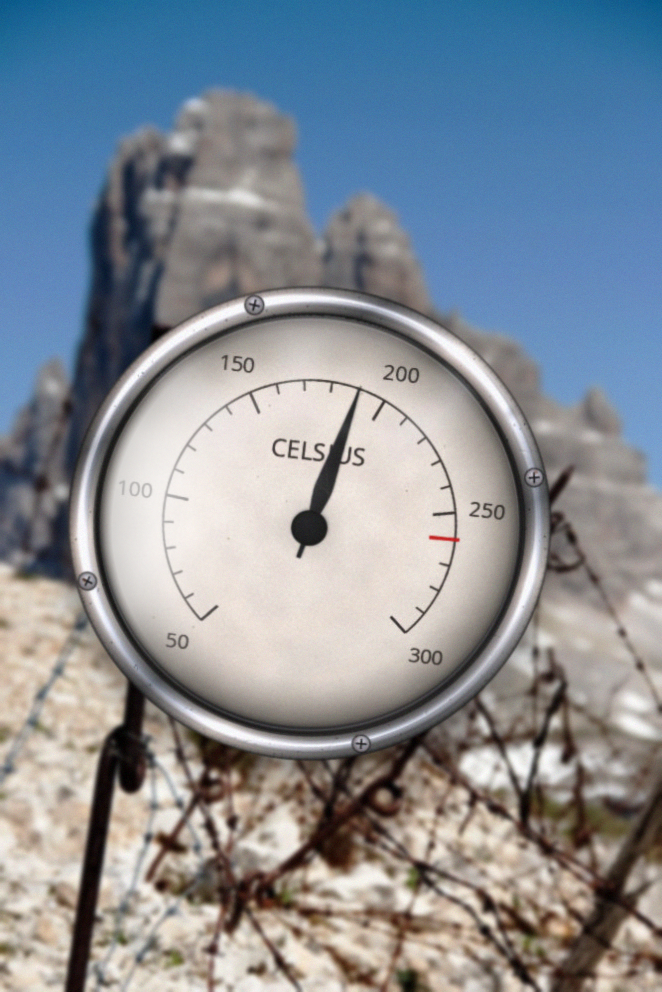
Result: 190 °C
